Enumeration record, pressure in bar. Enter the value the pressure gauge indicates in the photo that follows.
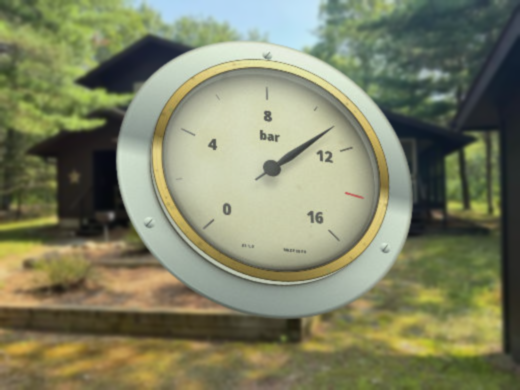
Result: 11 bar
